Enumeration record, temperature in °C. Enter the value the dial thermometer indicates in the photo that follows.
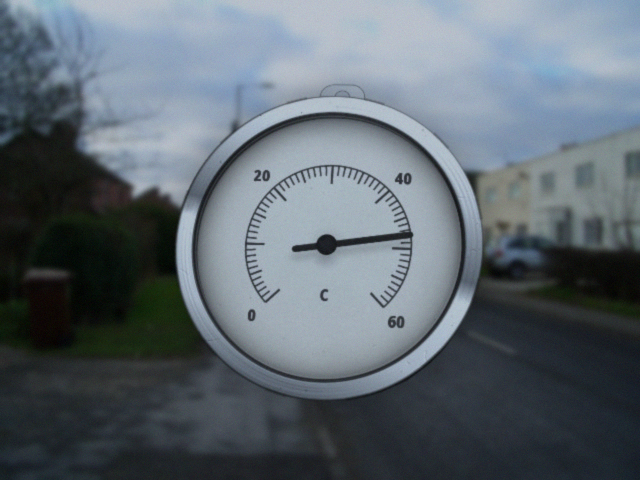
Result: 48 °C
